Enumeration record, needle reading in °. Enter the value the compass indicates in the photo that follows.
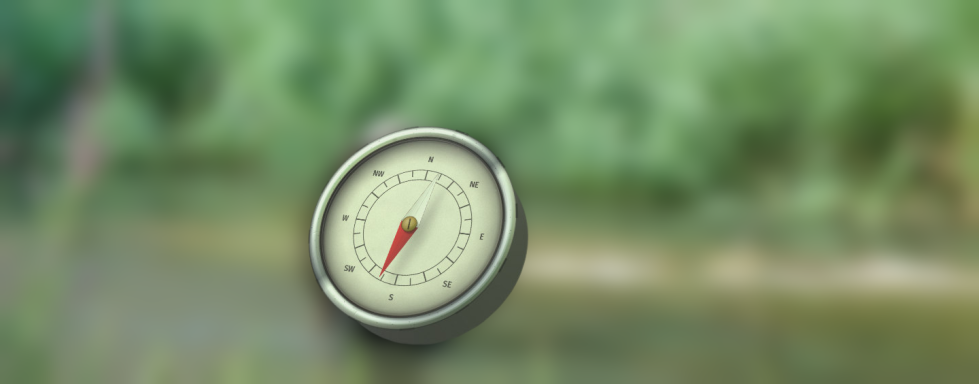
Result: 195 °
